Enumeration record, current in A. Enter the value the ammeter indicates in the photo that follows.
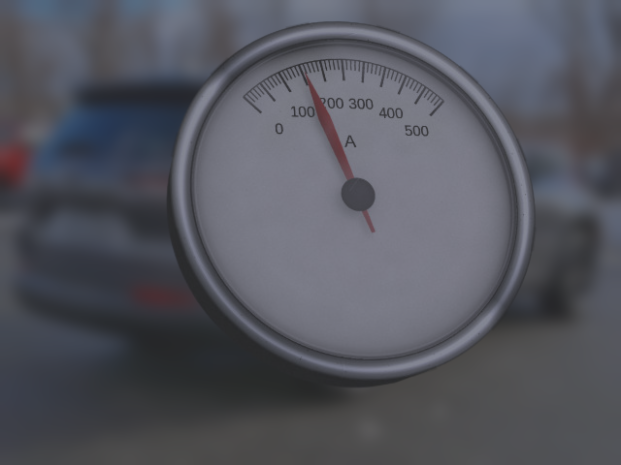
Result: 150 A
